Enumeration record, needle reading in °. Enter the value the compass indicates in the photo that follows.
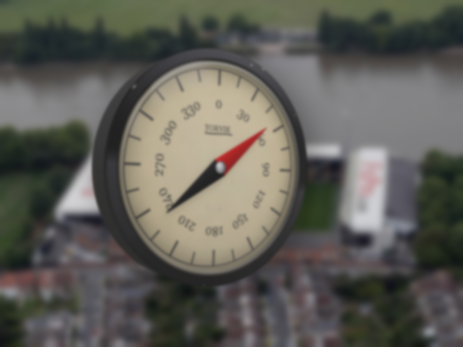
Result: 52.5 °
